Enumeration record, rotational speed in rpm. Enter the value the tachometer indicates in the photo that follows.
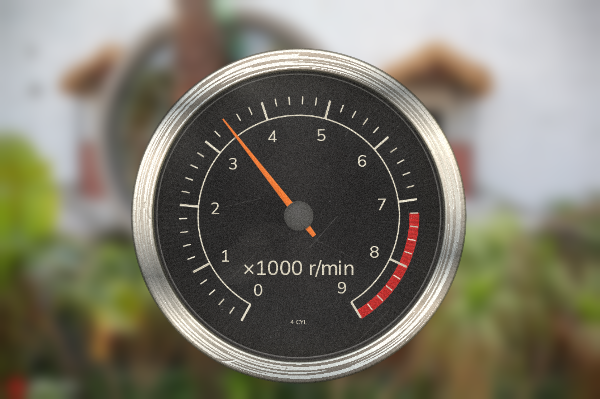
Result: 3400 rpm
